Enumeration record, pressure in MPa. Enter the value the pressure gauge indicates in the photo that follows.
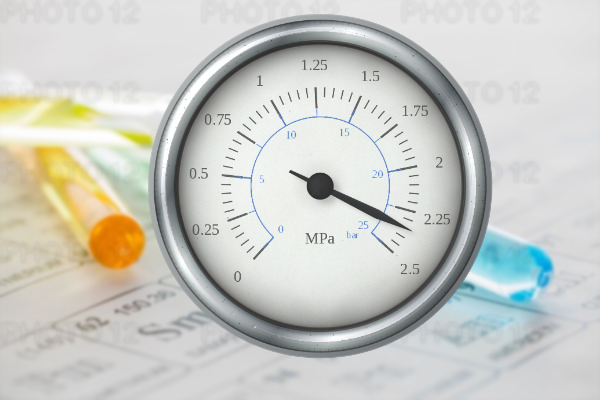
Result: 2.35 MPa
